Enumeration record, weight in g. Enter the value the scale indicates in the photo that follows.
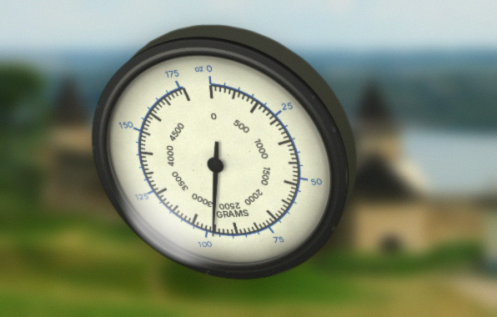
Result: 2750 g
